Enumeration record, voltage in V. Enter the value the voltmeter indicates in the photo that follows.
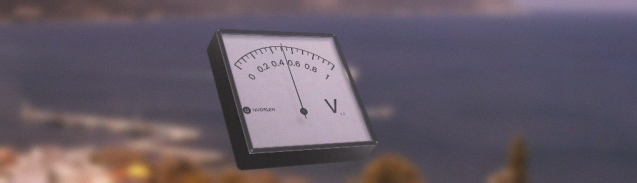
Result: 0.5 V
